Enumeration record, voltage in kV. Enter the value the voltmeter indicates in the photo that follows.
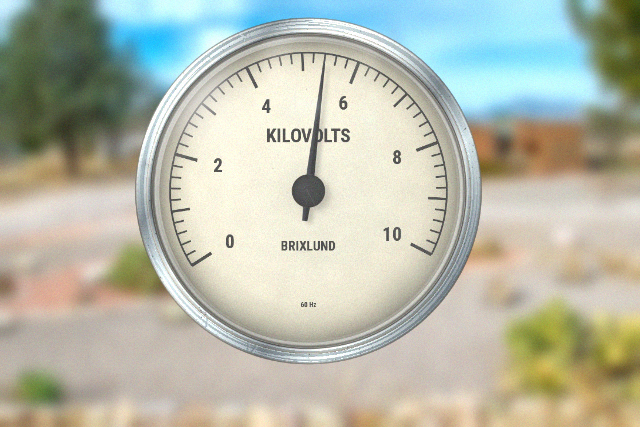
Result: 5.4 kV
